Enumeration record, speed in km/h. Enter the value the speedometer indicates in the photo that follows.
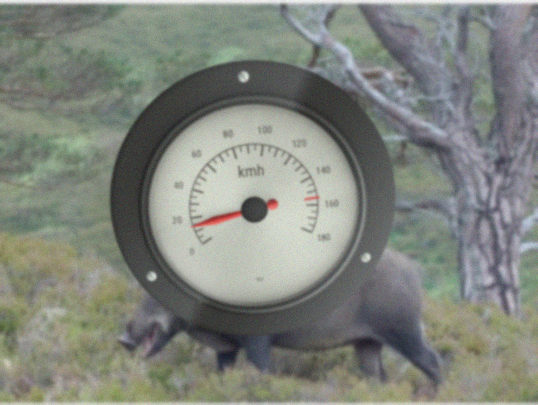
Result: 15 km/h
